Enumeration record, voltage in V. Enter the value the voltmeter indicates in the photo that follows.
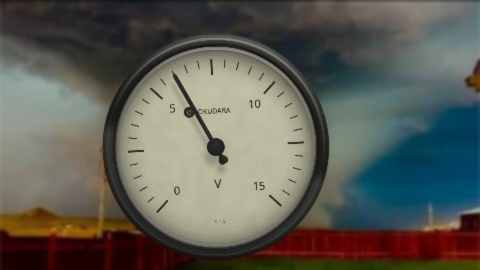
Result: 6 V
